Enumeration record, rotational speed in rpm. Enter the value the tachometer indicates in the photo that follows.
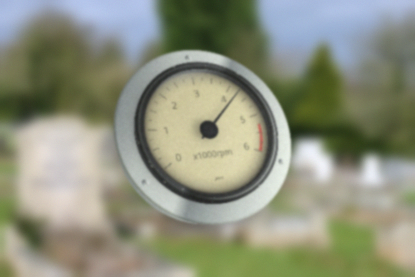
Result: 4250 rpm
